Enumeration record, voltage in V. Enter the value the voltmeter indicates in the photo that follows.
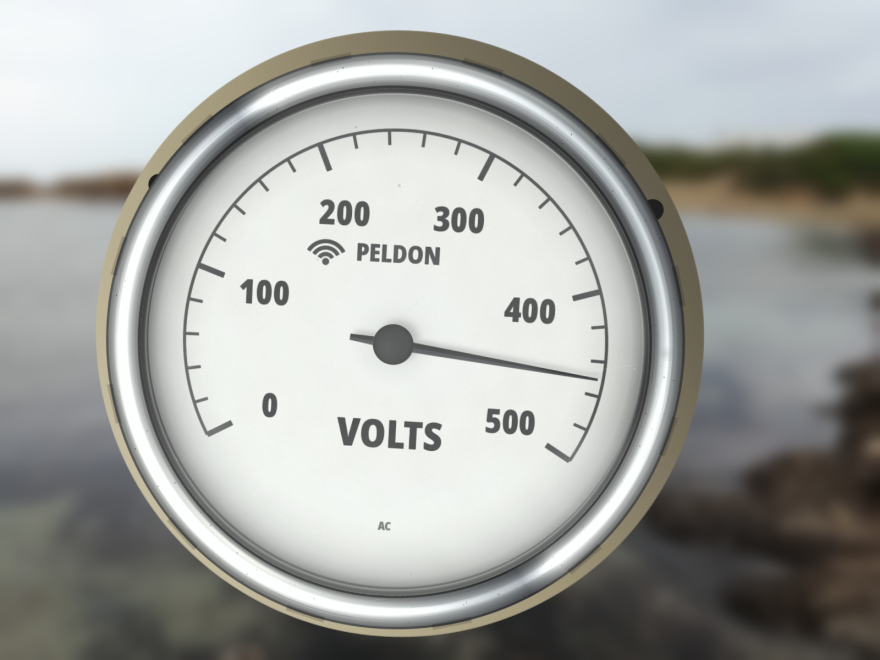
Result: 450 V
